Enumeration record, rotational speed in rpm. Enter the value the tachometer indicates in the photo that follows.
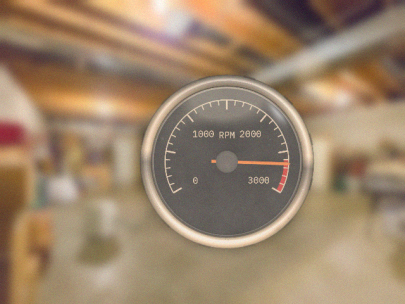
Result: 2650 rpm
